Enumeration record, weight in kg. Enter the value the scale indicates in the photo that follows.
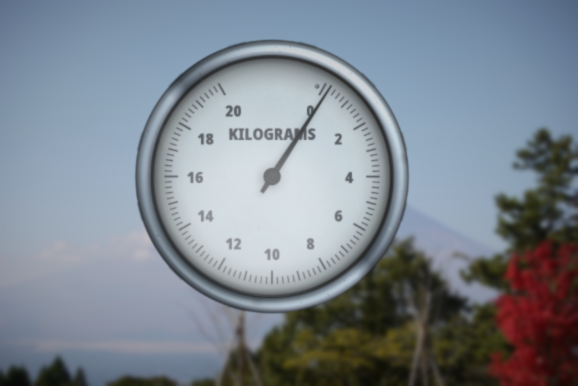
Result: 0.2 kg
